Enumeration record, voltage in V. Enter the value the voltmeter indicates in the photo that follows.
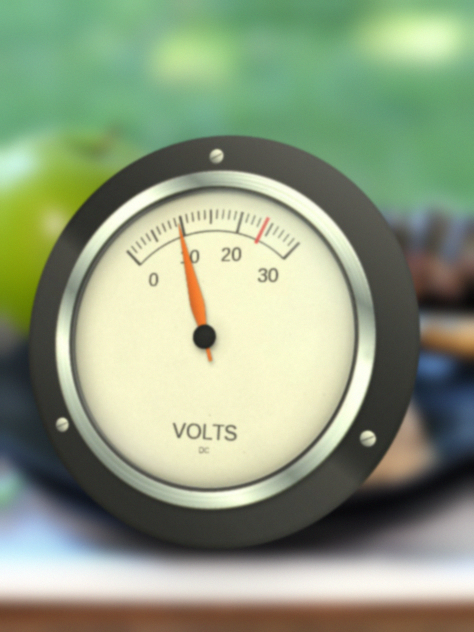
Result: 10 V
